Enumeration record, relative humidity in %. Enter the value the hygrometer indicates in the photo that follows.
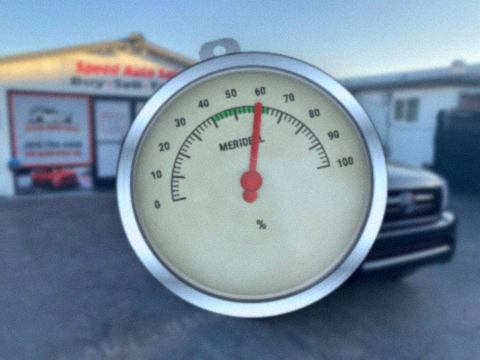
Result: 60 %
